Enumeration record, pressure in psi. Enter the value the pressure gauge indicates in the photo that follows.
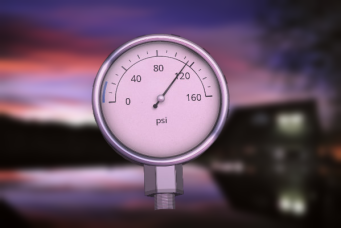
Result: 115 psi
